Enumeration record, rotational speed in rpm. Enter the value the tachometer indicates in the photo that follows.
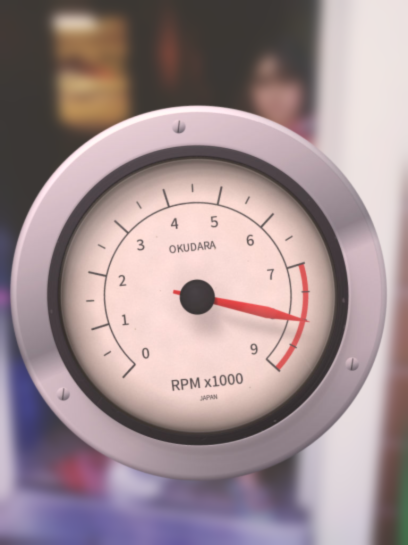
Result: 8000 rpm
